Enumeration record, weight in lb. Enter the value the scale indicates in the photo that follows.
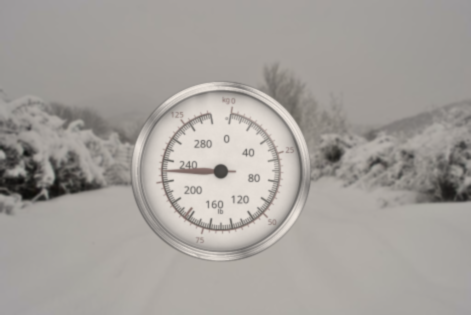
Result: 230 lb
